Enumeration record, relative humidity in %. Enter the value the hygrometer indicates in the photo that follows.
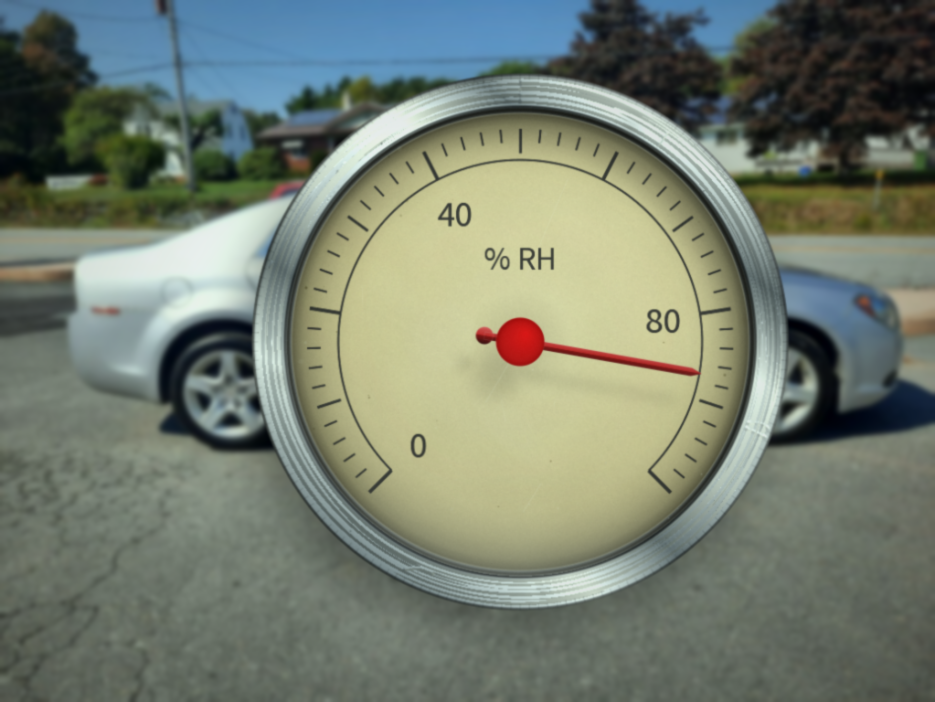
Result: 87 %
